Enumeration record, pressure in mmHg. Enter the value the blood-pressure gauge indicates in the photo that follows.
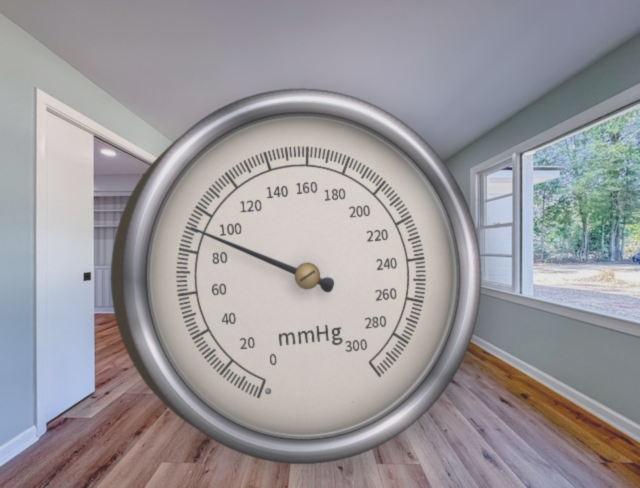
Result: 90 mmHg
